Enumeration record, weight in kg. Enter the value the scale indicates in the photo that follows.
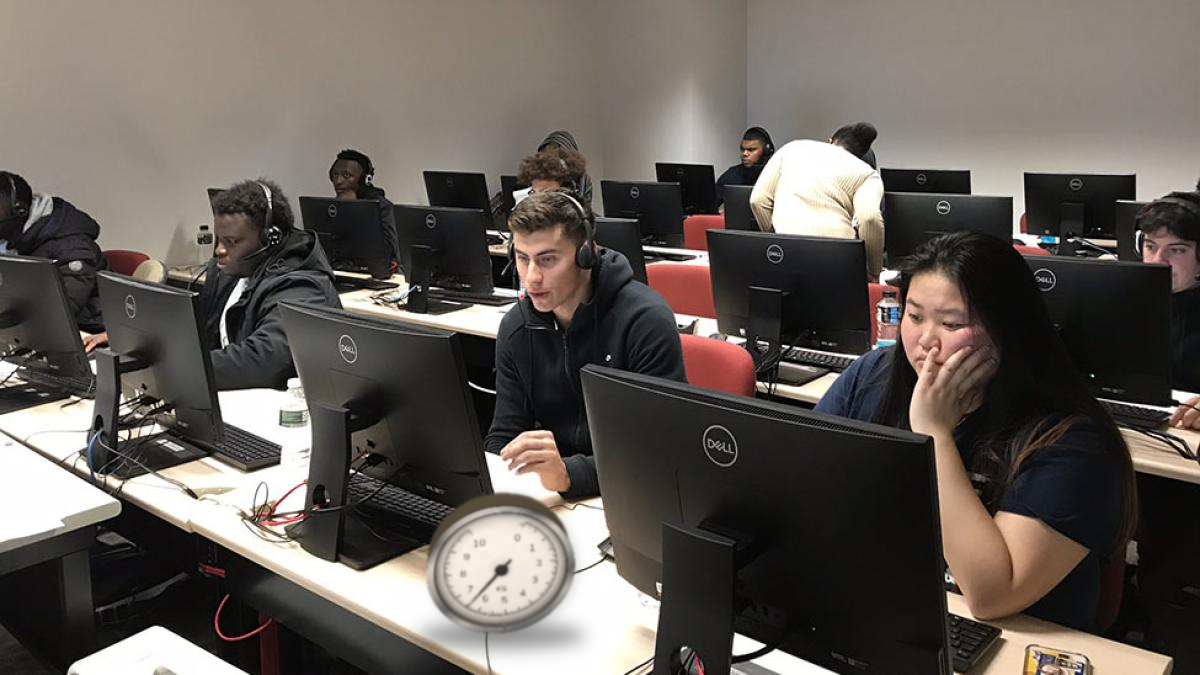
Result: 6.5 kg
